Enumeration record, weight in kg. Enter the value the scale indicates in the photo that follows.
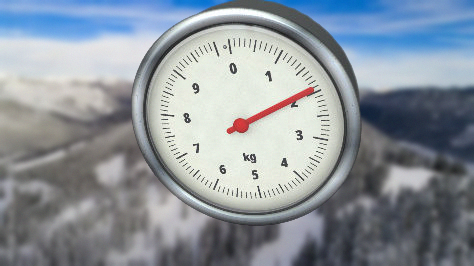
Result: 1.9 kg
